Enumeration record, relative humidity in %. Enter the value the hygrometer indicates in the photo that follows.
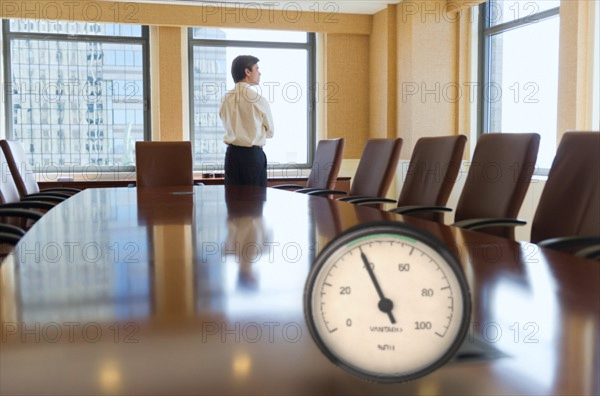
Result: 40 %
